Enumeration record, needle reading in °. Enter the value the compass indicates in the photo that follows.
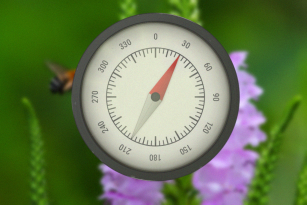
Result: 30 °
